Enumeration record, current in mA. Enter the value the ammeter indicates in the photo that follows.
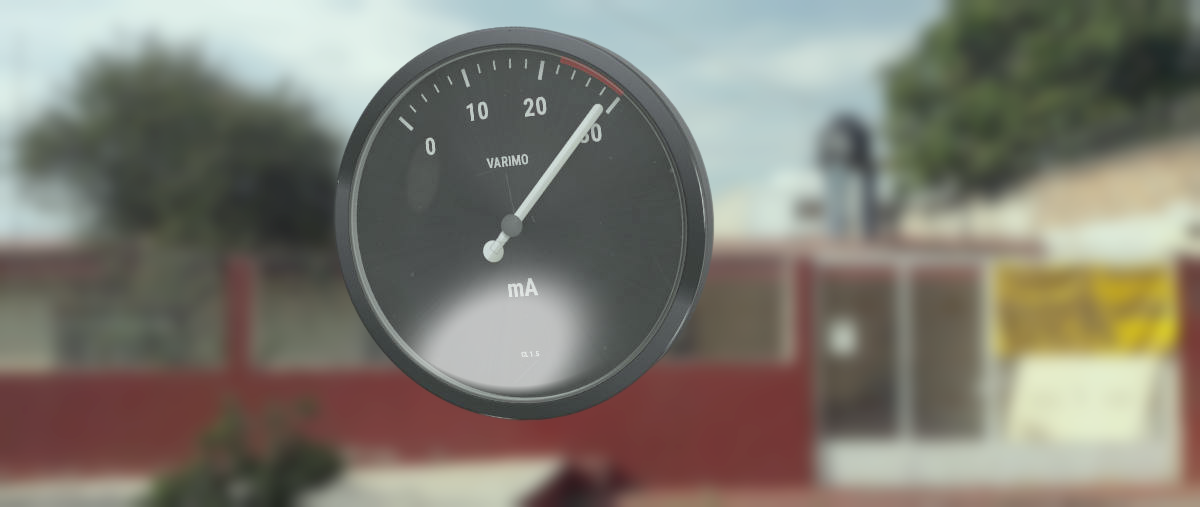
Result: 29 mA
